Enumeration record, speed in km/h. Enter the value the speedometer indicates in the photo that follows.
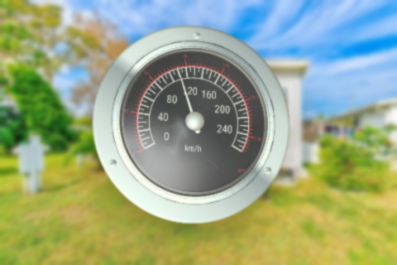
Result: 110 km/h
